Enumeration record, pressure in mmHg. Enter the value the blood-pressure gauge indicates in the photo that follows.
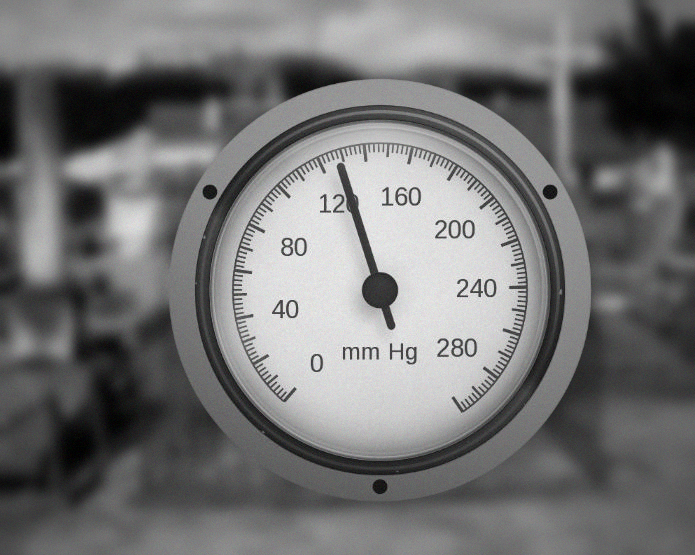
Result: 128 mmHg
